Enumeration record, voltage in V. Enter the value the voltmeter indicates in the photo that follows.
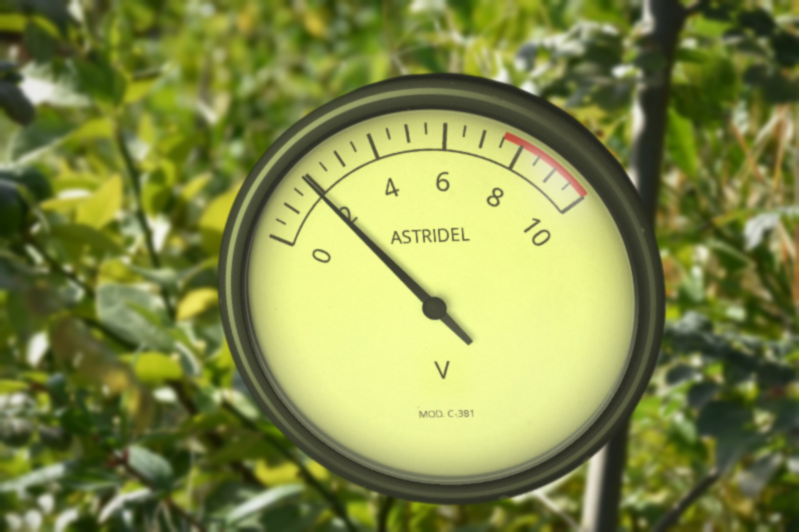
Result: 2 V
